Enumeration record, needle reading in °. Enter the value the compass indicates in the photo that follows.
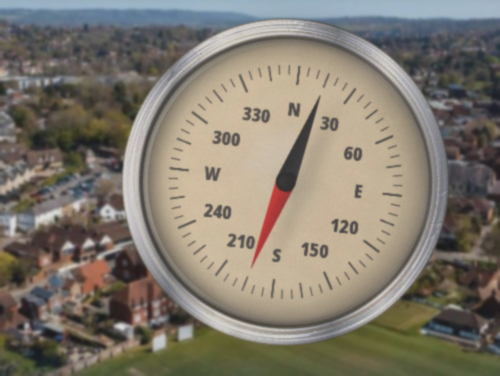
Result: 195 °
